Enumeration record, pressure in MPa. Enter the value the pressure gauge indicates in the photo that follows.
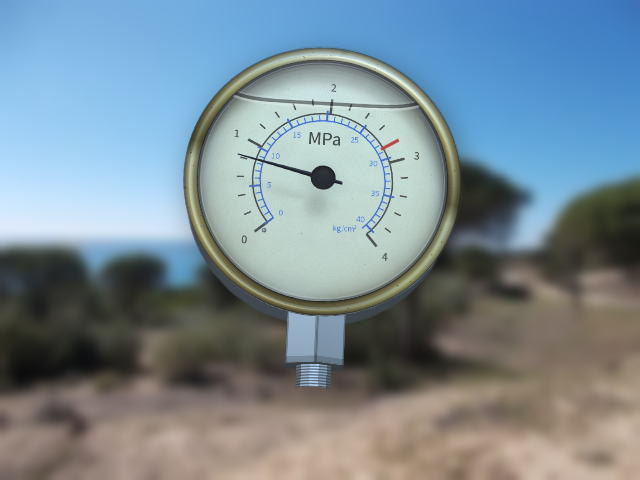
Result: 0.8 MPa
